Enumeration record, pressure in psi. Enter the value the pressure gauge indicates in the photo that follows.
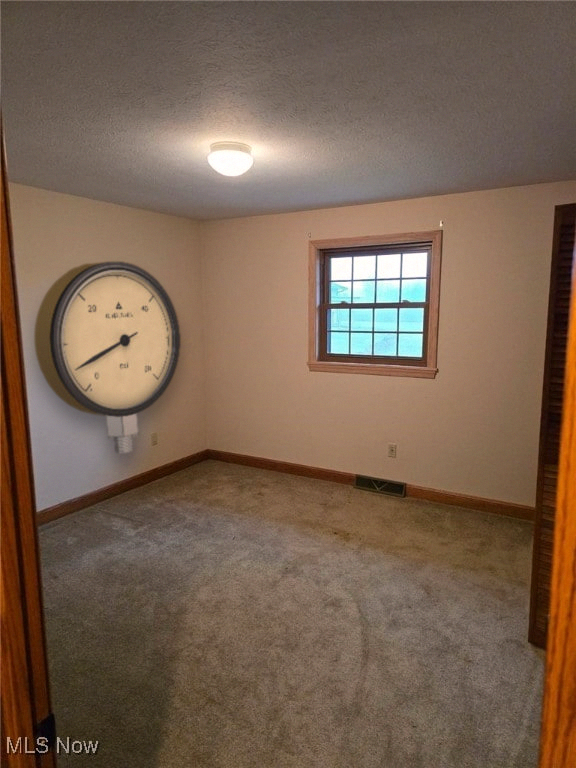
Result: 5 psi
